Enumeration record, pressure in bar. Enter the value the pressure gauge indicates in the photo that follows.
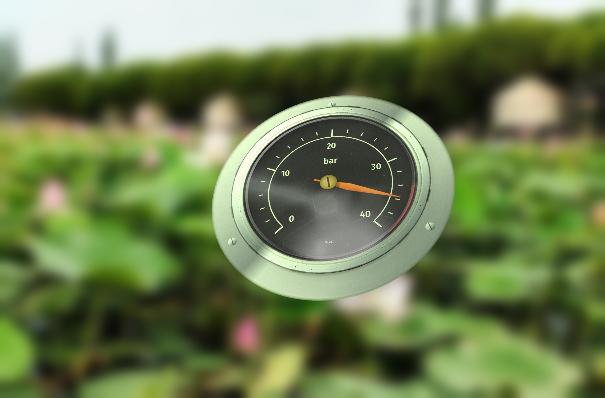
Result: 36 bar
